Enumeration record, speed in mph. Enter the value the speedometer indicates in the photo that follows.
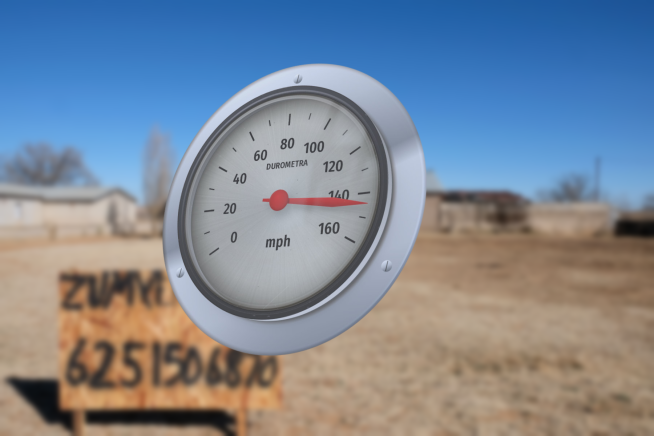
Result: 145 mph
